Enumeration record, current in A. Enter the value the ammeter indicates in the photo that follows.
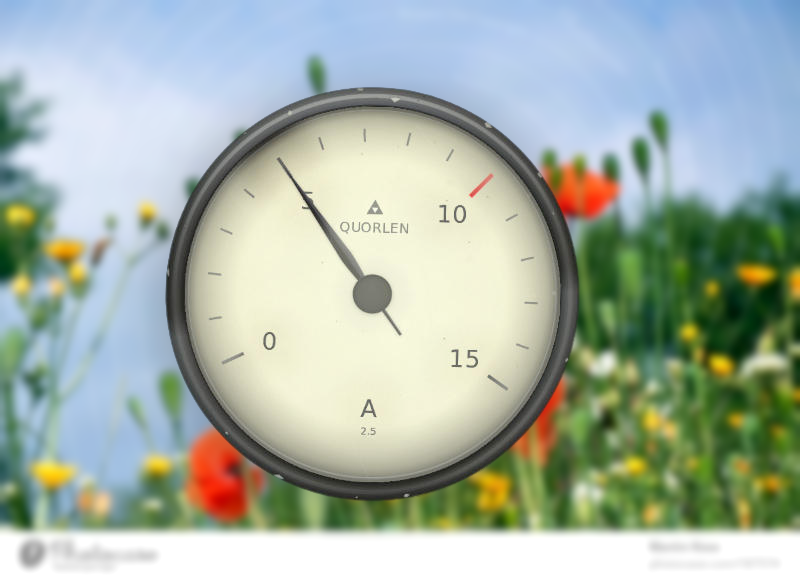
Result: 5 A
